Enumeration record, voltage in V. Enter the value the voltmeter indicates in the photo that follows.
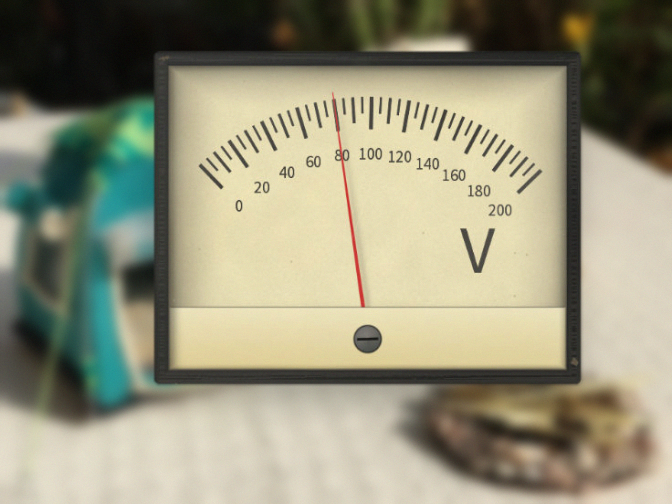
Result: 80 V
